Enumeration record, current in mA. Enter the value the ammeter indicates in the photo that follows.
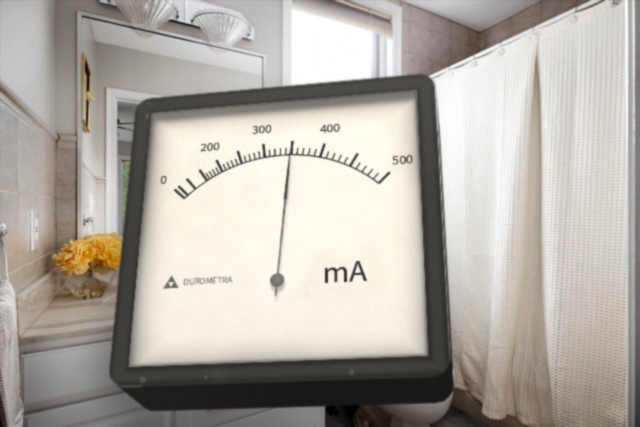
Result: 350 mA
